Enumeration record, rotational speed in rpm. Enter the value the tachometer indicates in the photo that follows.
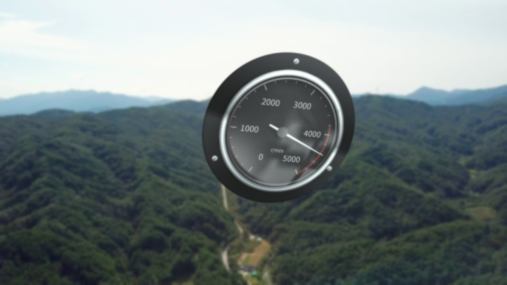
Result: 4400 rpm
